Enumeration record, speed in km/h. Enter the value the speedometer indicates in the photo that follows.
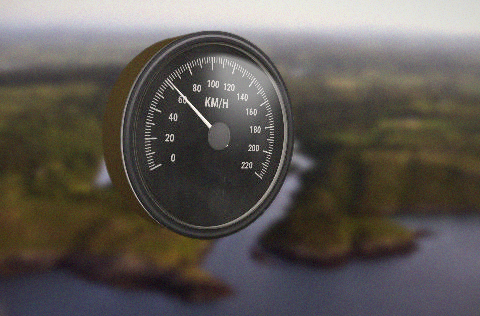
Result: 60 km/h
